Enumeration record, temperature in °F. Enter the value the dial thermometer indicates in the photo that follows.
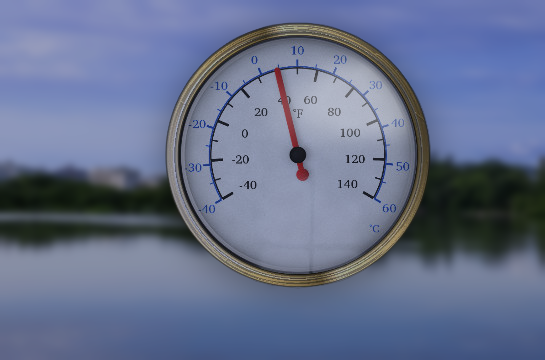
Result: 40 °F
